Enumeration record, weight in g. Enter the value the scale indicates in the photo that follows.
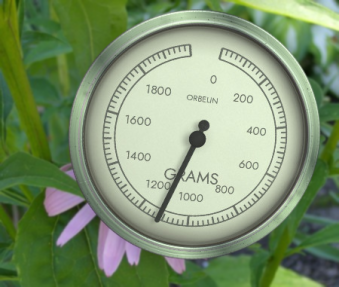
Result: 1120 g
